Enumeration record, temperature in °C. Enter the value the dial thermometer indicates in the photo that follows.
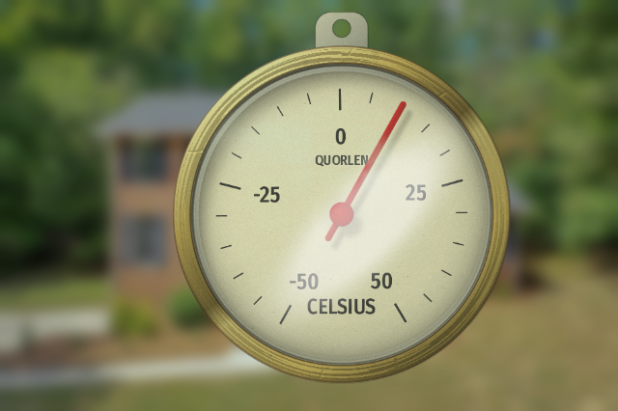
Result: 10 °C
